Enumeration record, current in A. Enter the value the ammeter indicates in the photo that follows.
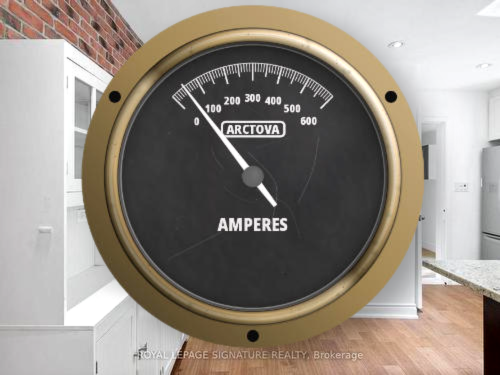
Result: 50 A
